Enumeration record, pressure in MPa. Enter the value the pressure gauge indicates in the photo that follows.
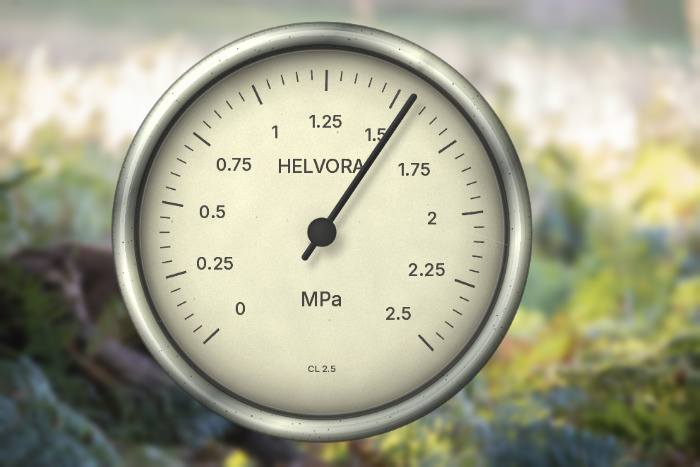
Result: 1.55 MPa
